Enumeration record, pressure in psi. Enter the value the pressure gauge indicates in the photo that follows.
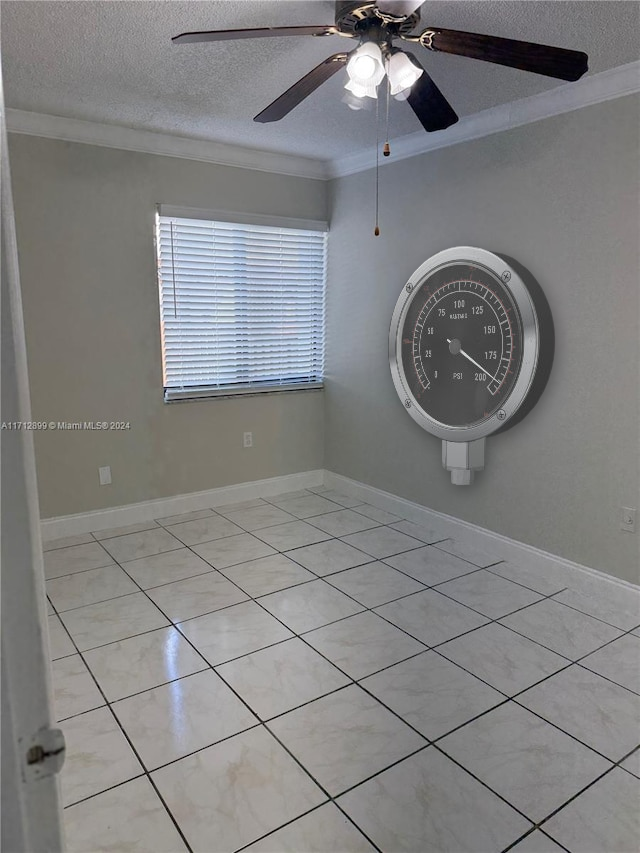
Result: 190 psi
